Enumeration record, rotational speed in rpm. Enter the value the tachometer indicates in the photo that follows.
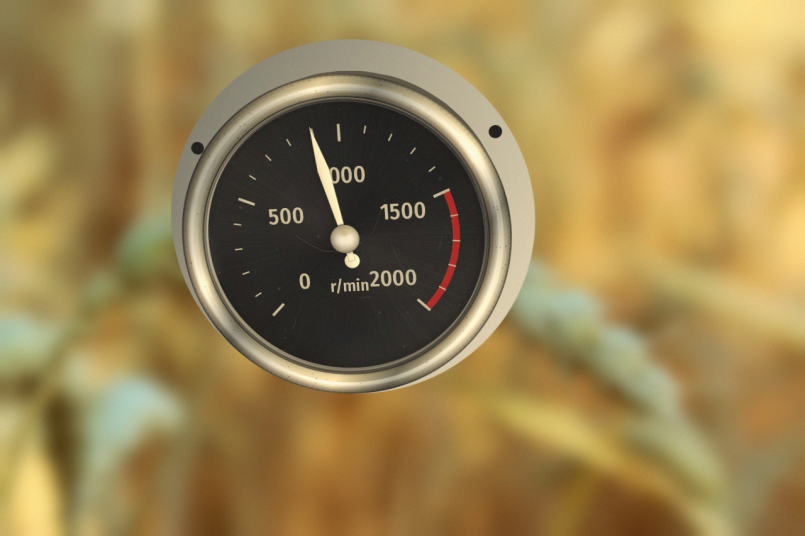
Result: 900 rpm
